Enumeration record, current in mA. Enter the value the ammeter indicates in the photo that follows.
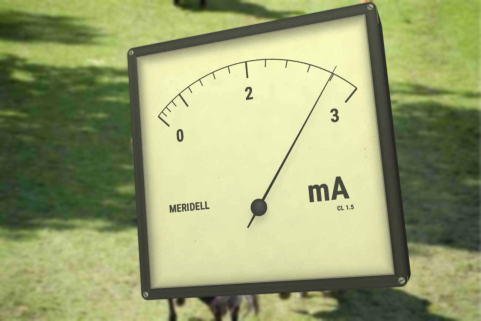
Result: 2.8 mA
